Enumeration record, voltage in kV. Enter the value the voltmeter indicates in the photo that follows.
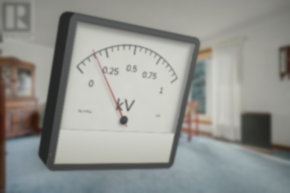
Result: 0.15 kV
